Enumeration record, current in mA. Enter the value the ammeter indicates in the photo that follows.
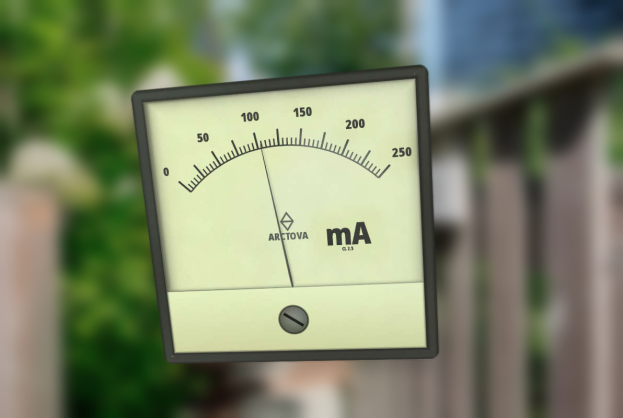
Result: 105 mA
